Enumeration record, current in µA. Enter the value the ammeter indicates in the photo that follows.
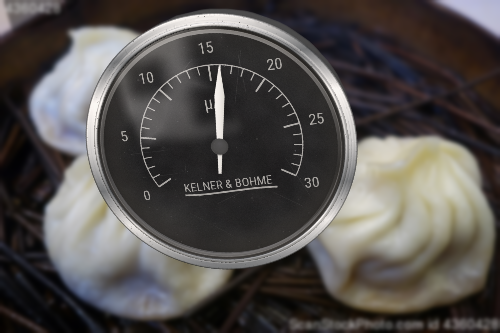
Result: 16 µA
